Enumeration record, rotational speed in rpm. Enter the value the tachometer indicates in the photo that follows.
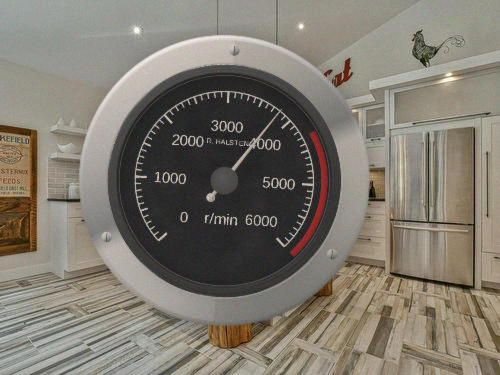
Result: 3800 rpm
